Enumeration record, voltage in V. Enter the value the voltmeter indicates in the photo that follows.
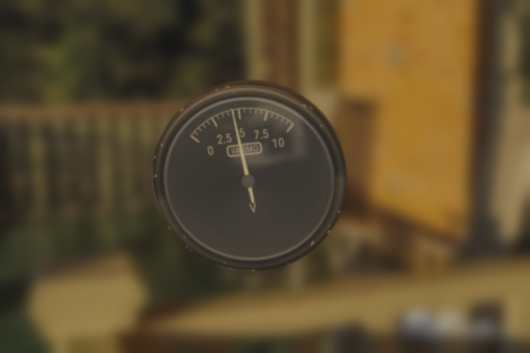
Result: 4.5 V
